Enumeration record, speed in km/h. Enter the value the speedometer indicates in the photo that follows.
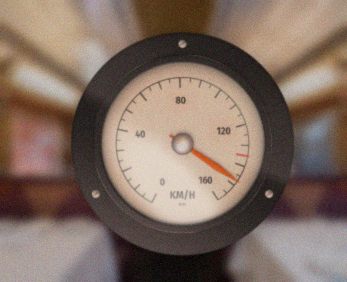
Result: 147.5 km/h
